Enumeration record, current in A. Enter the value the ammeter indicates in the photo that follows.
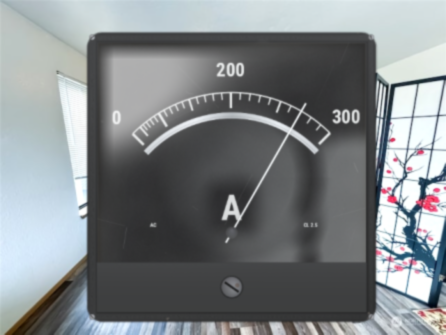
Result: 270 A
